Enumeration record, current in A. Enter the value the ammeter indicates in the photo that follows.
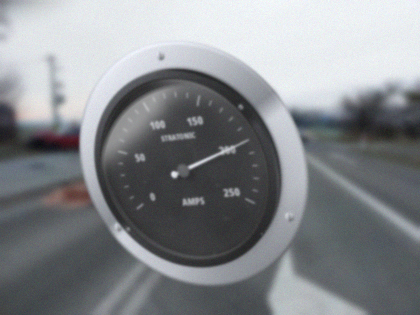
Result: 200 A
